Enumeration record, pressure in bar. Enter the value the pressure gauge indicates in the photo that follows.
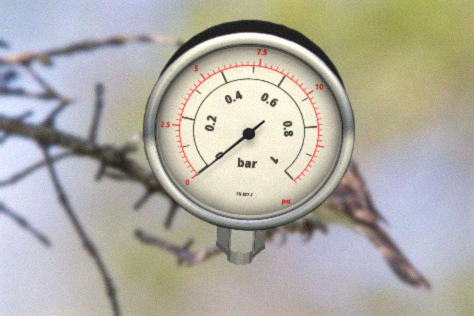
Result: 0 bar
